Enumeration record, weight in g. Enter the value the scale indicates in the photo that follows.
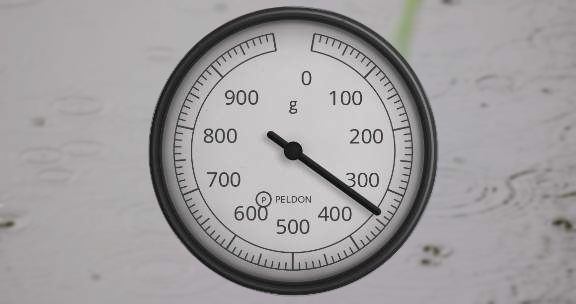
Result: 340 g
